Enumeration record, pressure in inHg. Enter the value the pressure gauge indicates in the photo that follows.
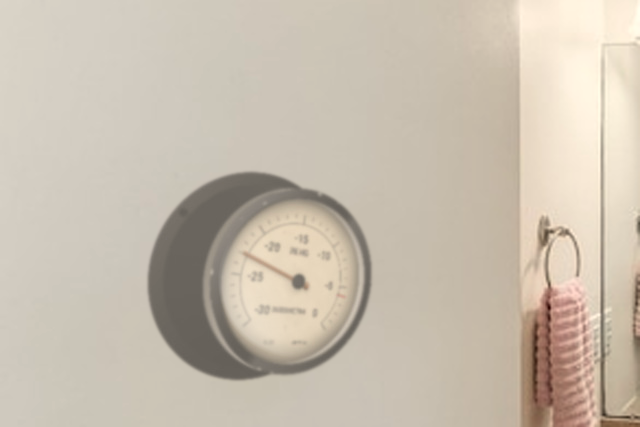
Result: -23 inHg
